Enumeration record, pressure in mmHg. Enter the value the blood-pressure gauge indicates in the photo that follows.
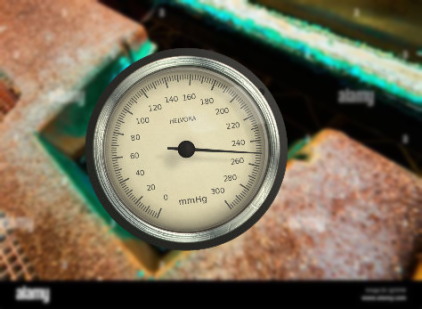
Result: 250 mmHg
